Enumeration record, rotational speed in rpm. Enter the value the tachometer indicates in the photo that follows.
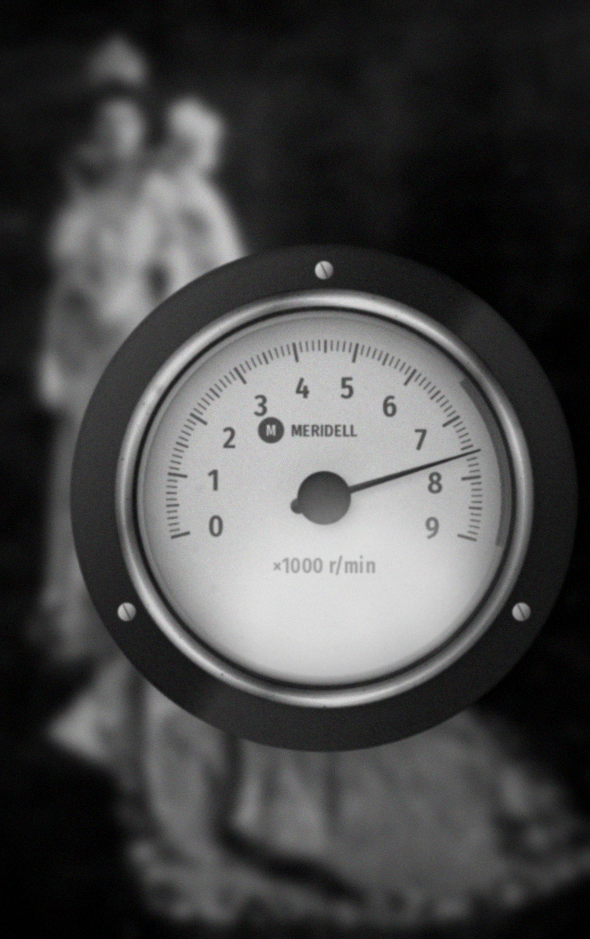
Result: 7600 rpm
